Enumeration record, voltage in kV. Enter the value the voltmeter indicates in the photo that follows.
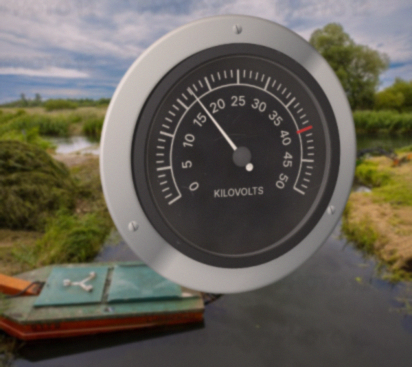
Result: 17 kV
